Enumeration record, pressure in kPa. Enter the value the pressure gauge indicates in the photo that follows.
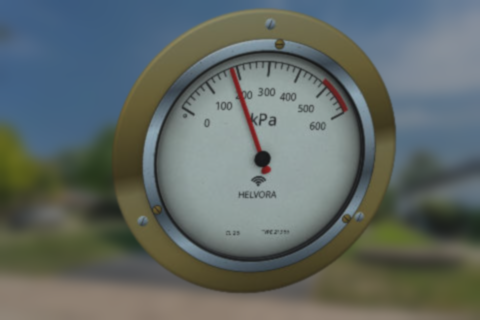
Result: 180 kPa
